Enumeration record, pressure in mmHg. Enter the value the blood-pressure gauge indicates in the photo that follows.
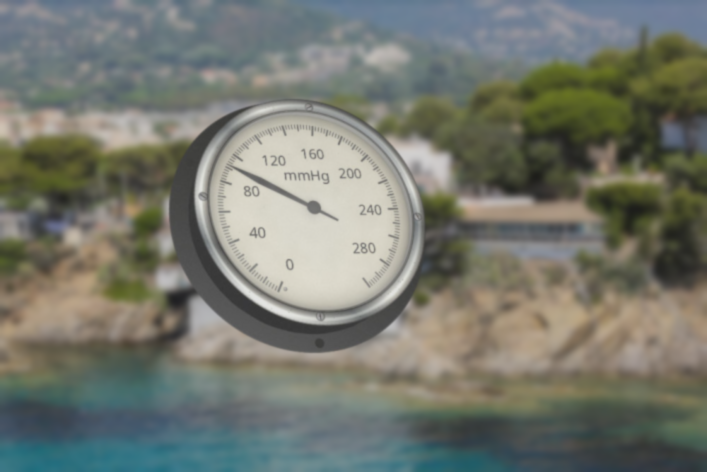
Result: 90 mmHg
